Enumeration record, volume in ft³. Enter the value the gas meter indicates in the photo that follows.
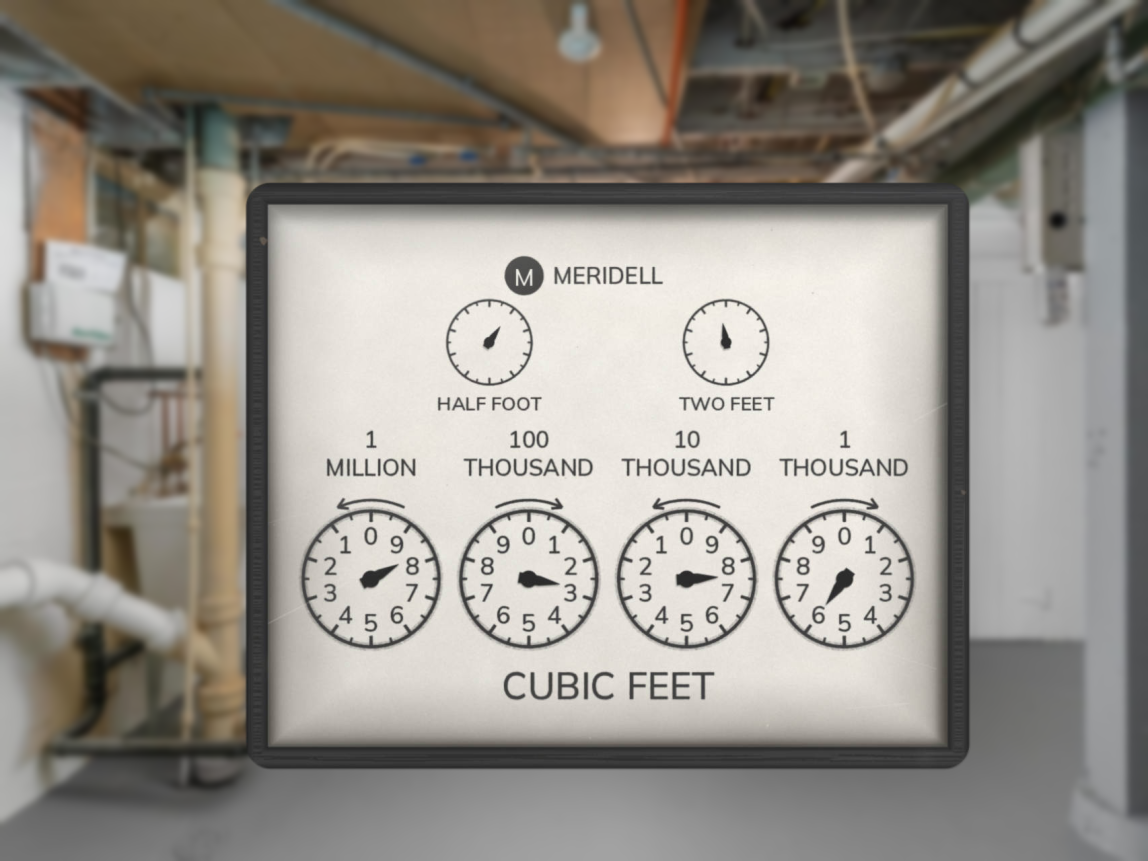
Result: 827600 ft³
